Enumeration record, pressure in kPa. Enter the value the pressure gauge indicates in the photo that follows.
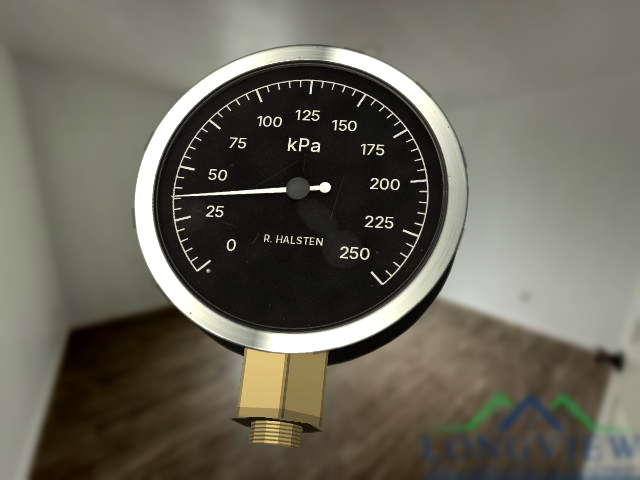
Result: 35 kPa
